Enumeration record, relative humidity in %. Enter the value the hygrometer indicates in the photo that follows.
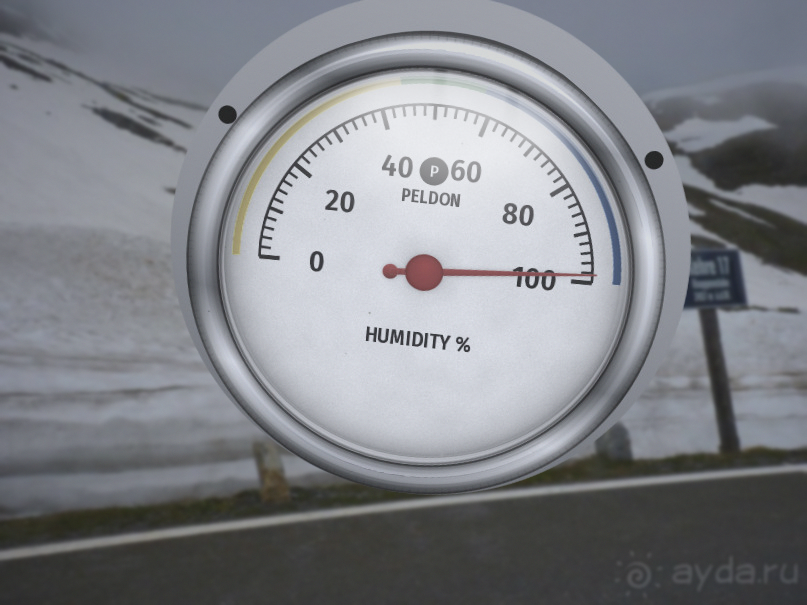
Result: 98 %
